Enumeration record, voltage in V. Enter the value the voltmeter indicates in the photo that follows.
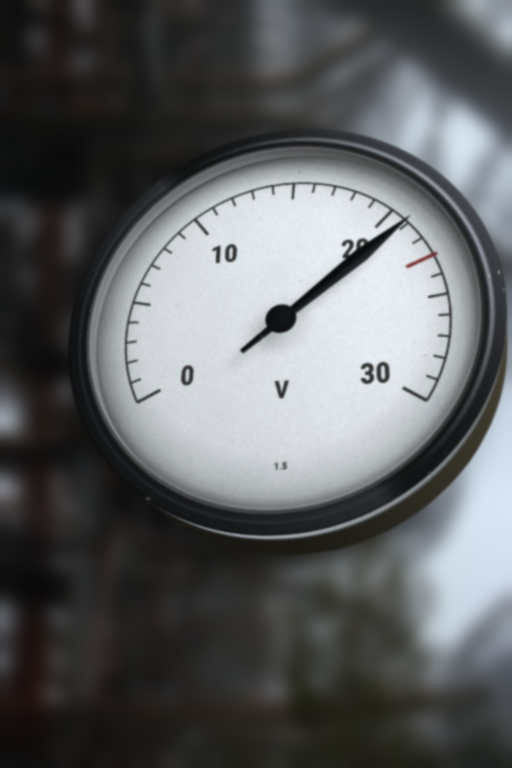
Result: 21 V
